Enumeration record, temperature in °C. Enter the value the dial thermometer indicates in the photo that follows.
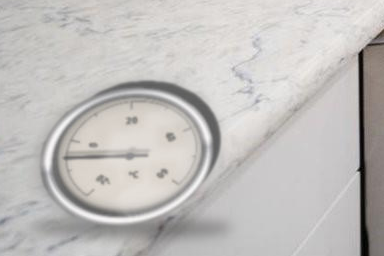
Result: -5 °C
